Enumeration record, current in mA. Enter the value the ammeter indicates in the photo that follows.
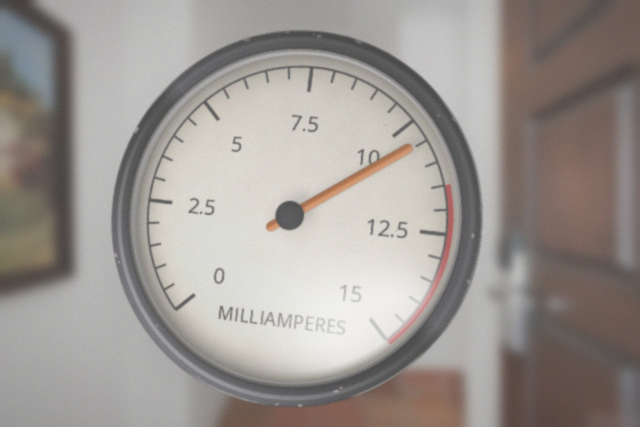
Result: 10.5 mA
